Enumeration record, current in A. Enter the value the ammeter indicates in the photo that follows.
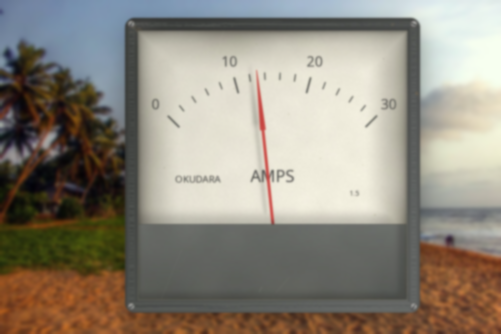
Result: 13 A
